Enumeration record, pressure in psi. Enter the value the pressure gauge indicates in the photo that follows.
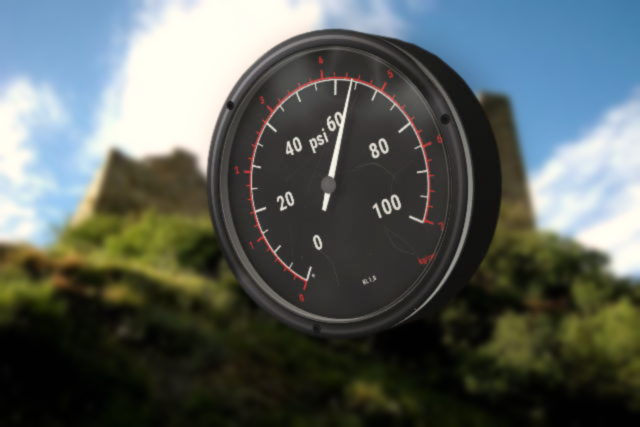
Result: 65 psi
